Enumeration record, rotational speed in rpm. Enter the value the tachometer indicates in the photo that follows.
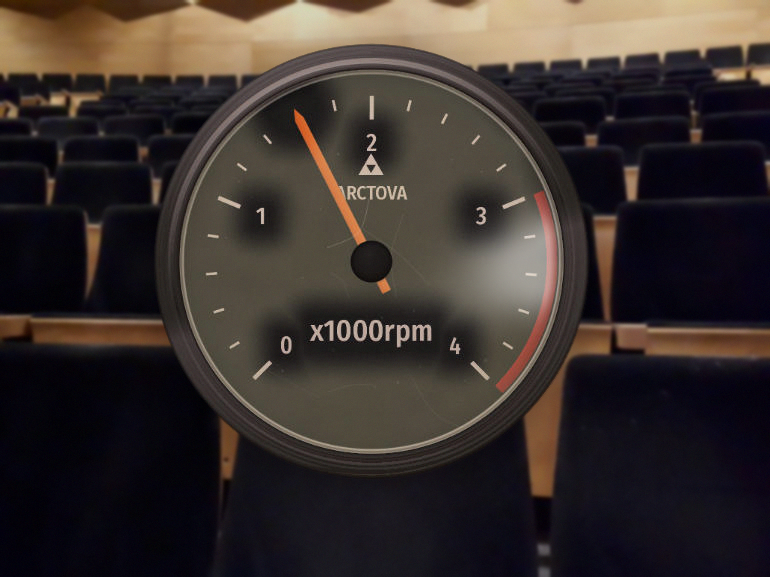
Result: 1600 rpm
